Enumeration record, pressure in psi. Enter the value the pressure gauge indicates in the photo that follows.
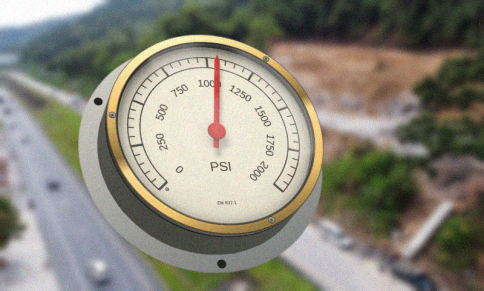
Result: 1050 psi
